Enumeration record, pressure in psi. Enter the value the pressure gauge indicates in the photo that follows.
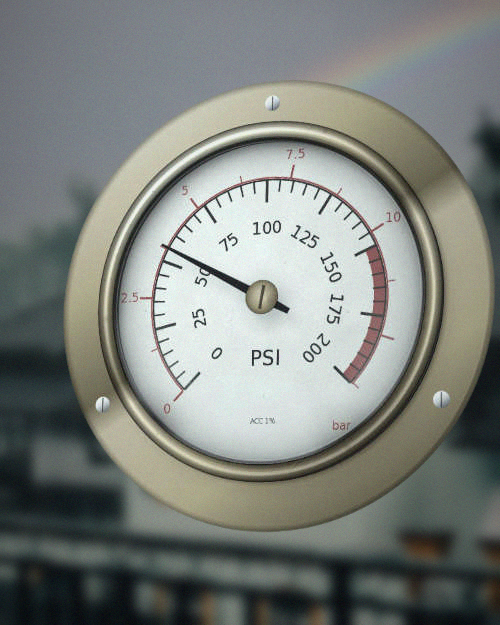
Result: 55 psi
